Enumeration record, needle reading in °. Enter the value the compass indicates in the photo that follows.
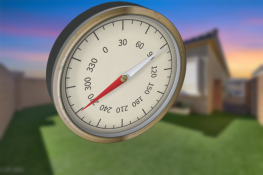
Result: 270 °
